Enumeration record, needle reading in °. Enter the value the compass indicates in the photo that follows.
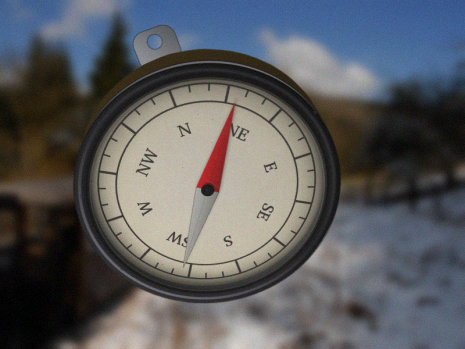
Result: 35 °
